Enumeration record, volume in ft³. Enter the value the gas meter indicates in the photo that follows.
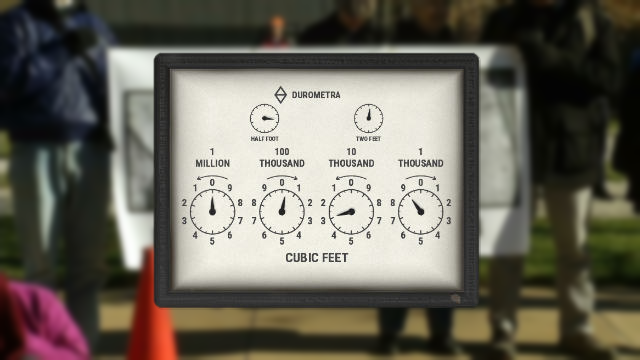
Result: 2900 ft³
